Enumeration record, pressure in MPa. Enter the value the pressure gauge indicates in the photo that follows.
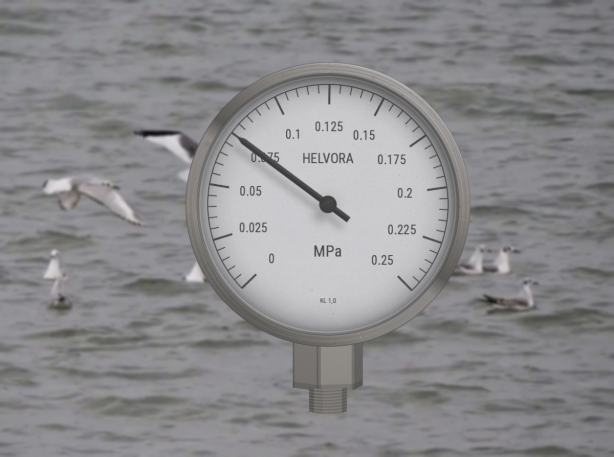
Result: 0.075 MPa
